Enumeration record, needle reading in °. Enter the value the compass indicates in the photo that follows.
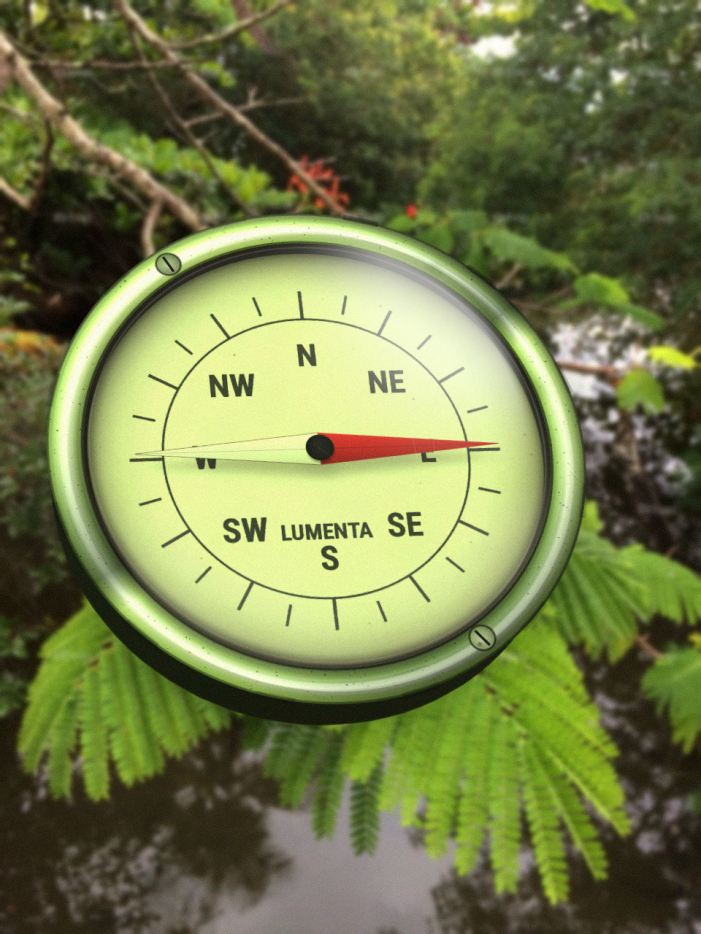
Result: 90 °
